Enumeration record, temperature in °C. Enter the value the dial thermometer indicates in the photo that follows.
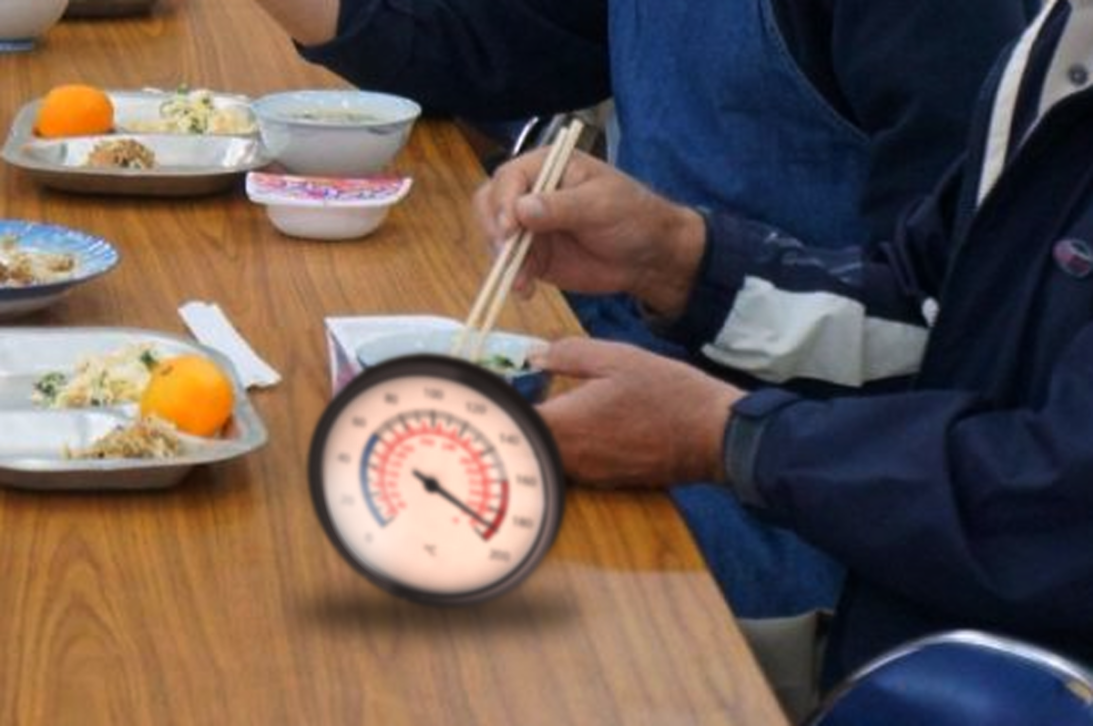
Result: 190 °C
